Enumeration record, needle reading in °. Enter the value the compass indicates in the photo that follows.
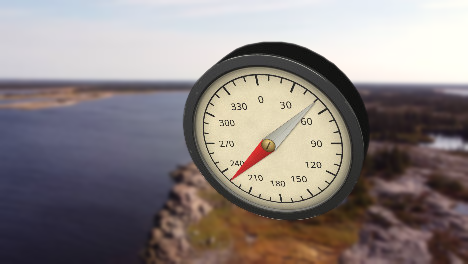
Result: 230 °
